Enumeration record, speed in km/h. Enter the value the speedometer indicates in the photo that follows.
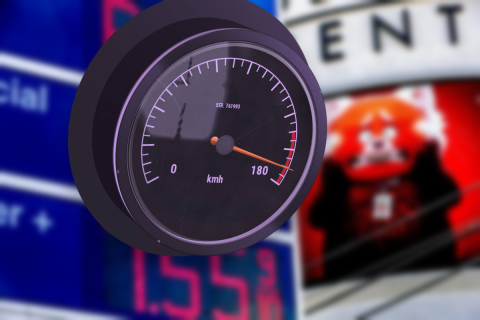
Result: 170 km/h
